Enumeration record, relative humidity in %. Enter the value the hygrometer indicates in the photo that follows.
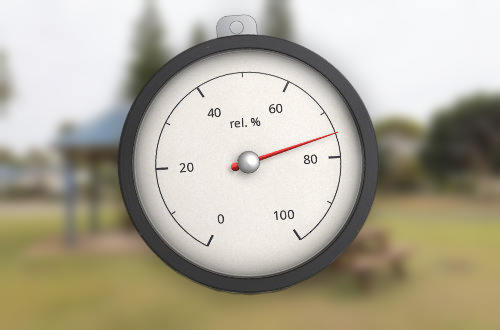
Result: 75 %
